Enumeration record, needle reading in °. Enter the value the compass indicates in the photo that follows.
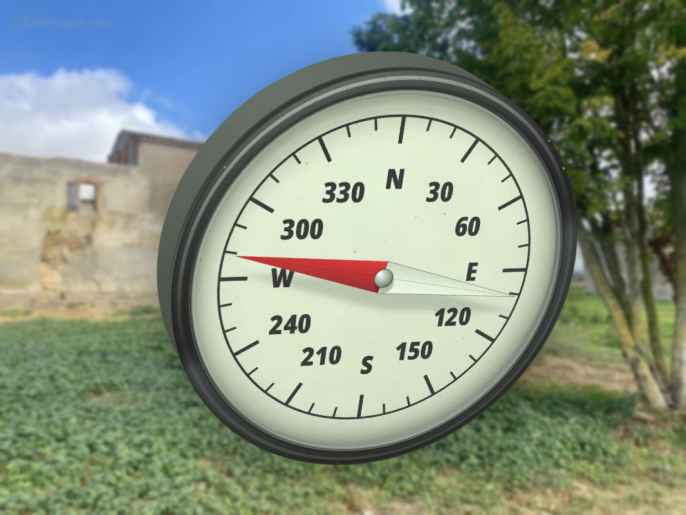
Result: 280 °
